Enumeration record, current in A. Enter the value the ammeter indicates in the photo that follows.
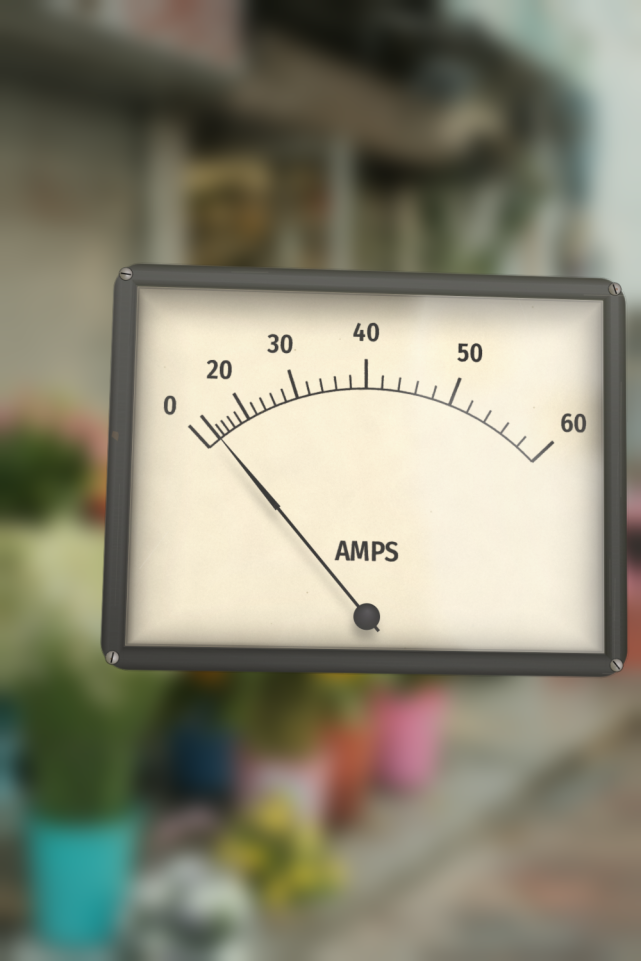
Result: 10 A
